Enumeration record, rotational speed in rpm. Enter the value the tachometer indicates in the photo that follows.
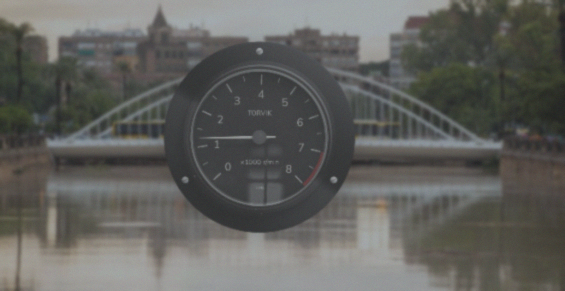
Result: 1250 rpm
